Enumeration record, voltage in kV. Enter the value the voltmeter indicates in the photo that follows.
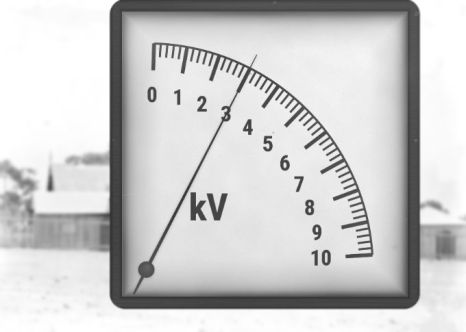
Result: 3 kV
